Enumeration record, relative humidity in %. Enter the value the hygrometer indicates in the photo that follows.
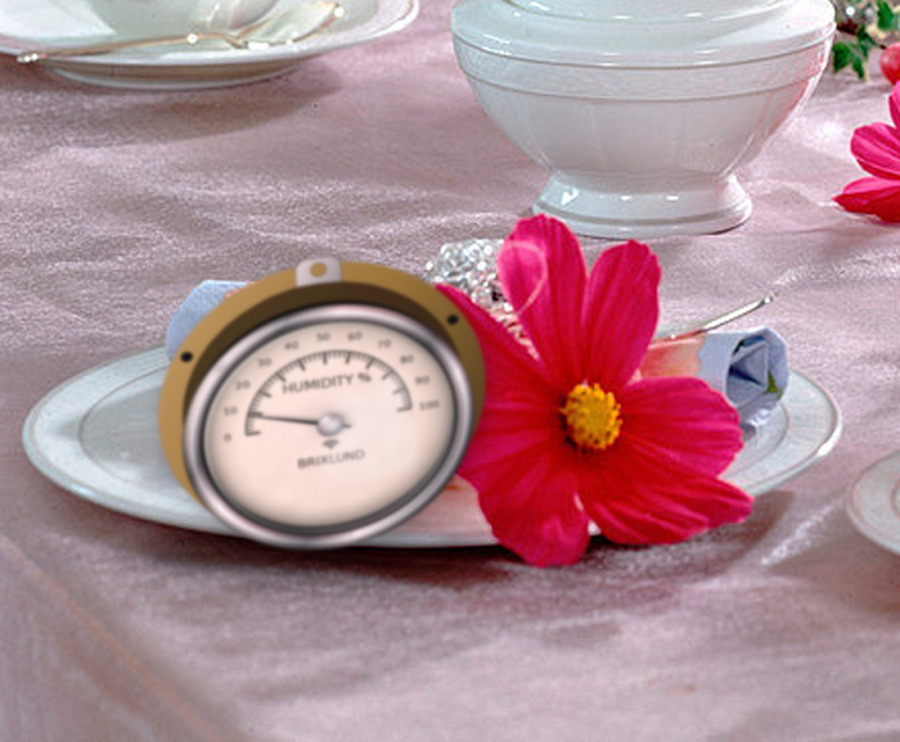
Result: 10 %
